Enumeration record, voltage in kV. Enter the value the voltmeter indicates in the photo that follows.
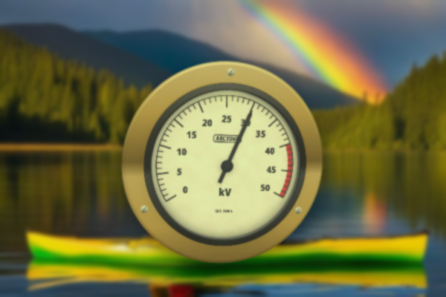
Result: 30 kV
